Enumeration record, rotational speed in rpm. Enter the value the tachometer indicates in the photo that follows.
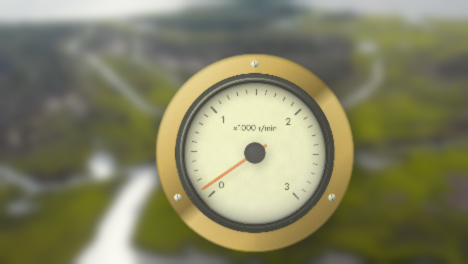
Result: 100 rpm
